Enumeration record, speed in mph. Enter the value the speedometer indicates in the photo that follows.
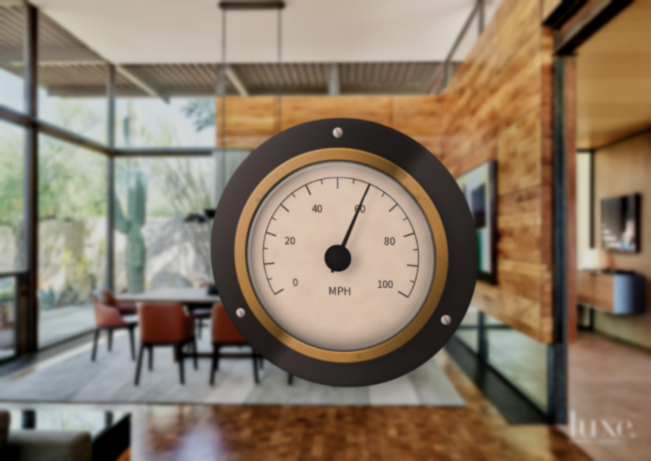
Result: 60 mph
